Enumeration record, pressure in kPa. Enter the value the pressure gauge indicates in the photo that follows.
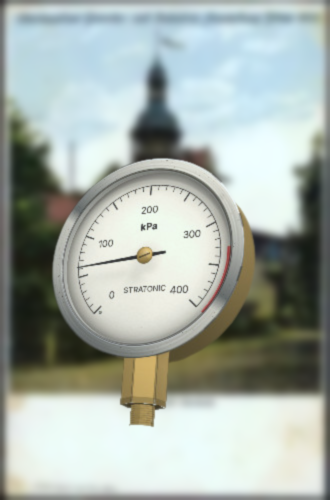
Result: 60 kPa
